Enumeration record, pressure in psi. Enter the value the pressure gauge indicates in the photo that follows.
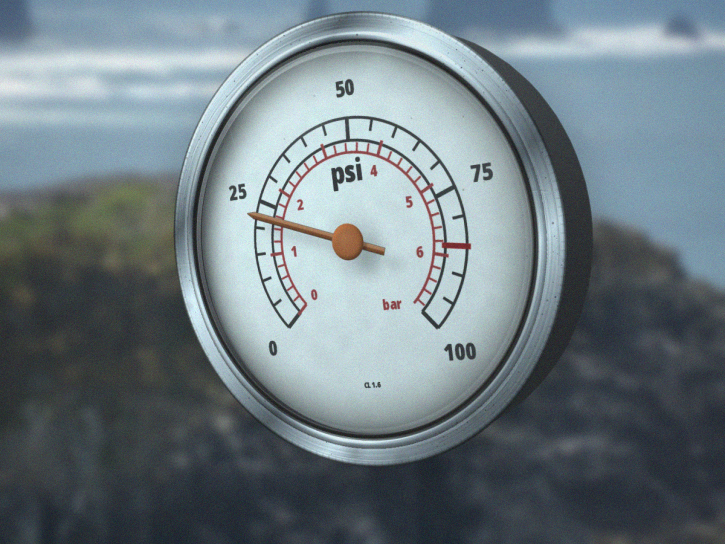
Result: 22.5 psi
